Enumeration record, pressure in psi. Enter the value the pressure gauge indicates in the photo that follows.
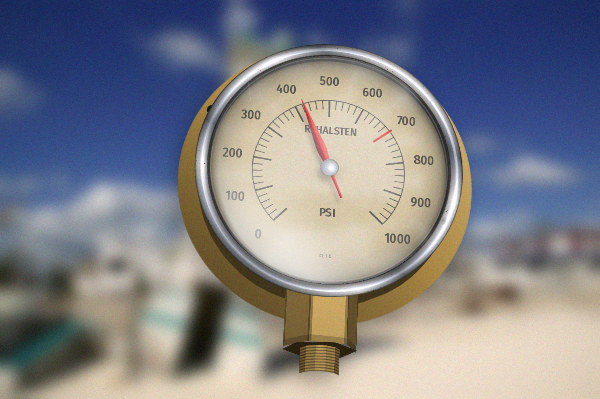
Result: 420 psi
